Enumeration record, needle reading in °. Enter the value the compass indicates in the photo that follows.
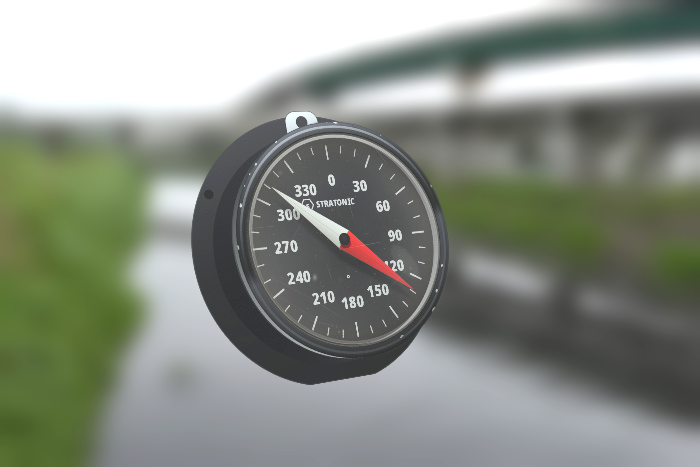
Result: 130 °
